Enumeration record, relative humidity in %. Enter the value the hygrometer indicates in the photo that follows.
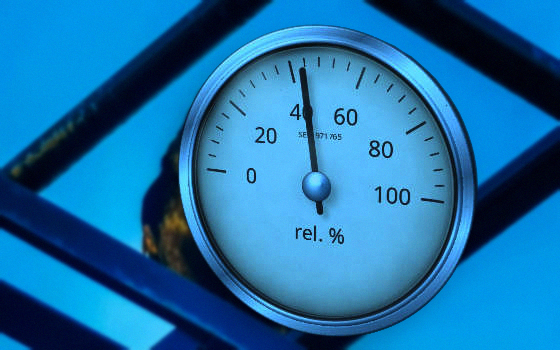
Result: 44 %
